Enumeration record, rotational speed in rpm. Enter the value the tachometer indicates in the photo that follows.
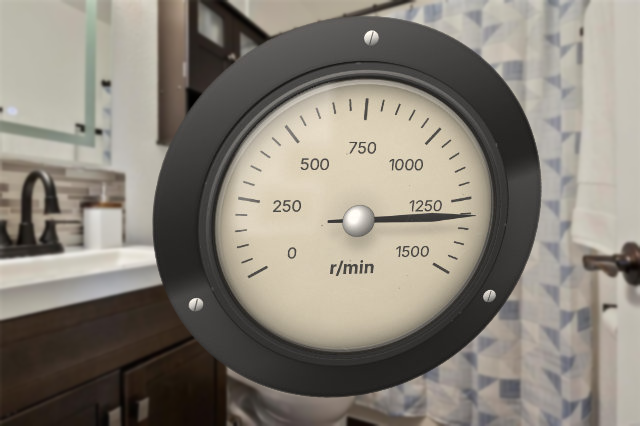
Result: 1300 rpm
